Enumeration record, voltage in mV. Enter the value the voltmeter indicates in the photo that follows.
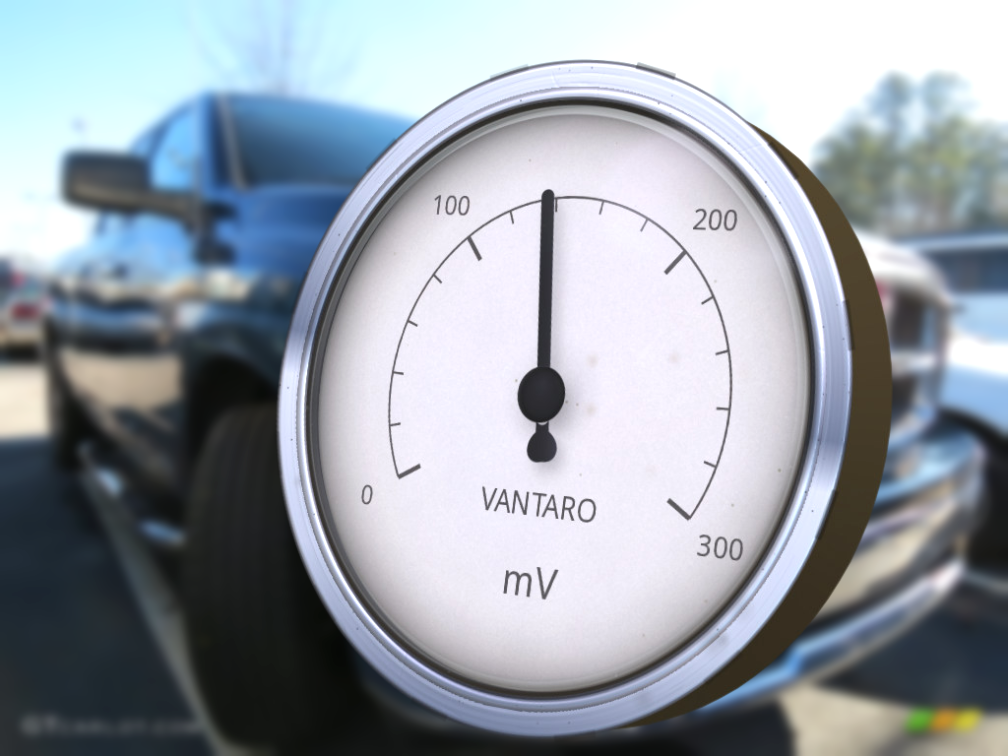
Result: 140 mV
